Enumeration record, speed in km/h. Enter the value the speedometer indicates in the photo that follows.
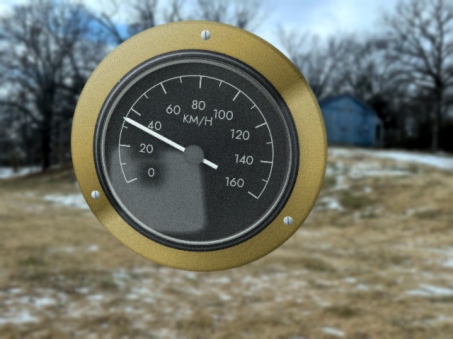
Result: 35 km/h
